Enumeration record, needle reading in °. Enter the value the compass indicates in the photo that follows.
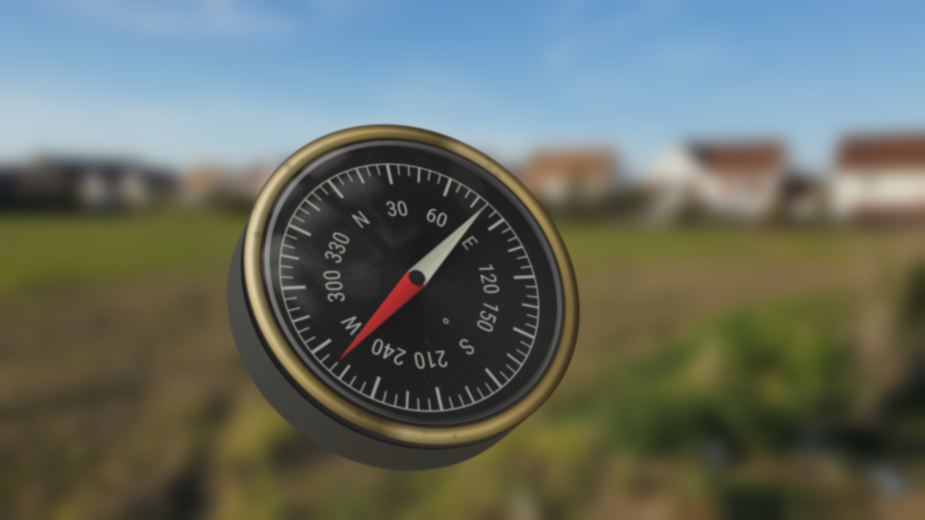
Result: 260 °
